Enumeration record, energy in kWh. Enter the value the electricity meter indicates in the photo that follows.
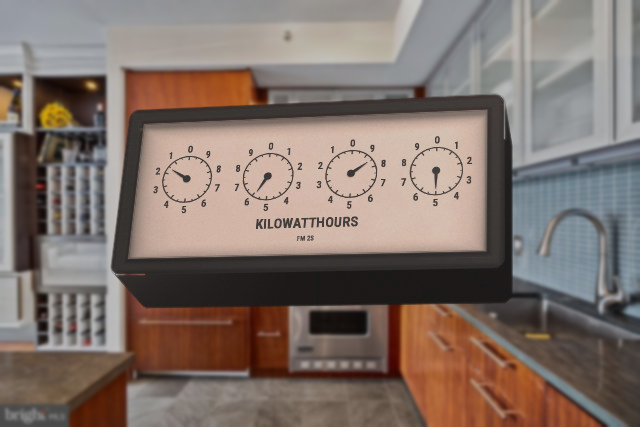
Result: 1585 kWh
